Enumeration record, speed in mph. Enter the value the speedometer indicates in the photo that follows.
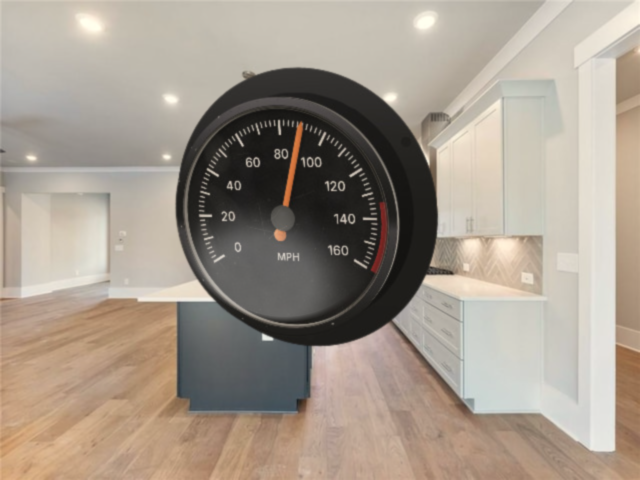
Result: 90 mph
